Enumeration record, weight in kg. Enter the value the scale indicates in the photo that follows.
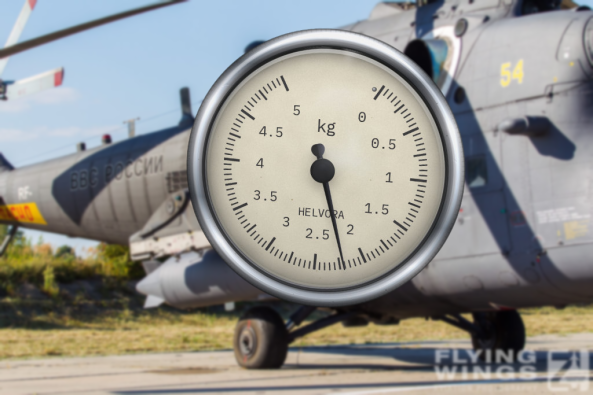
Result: 2.2 kg
